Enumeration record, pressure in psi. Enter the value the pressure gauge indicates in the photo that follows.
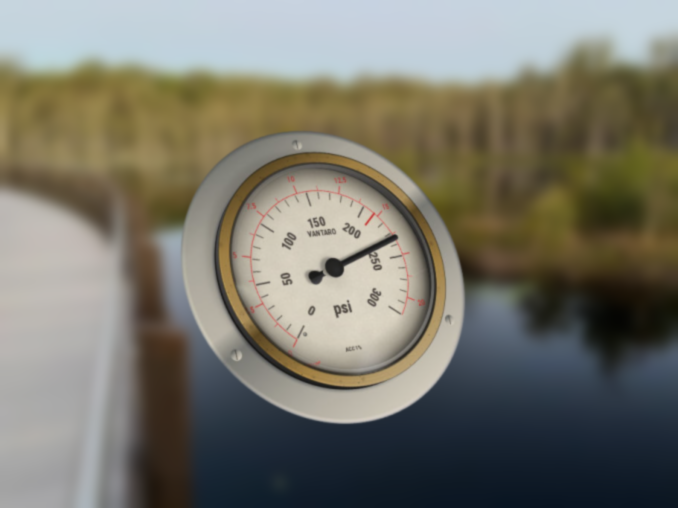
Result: 235 psi
